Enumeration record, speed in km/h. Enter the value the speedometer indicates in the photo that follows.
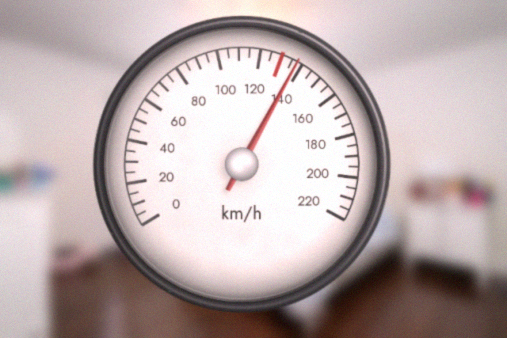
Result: 137.5 km/h
